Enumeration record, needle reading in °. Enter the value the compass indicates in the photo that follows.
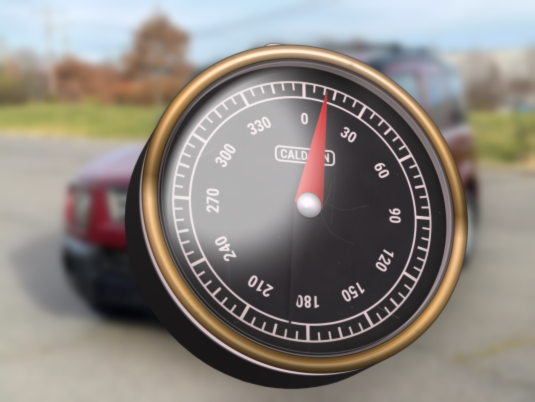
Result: 10 °
